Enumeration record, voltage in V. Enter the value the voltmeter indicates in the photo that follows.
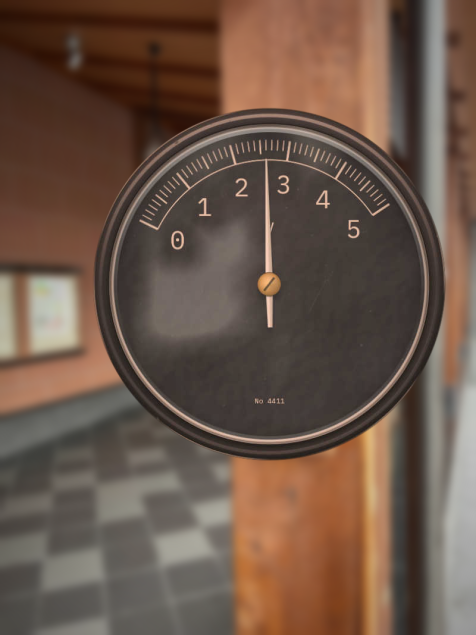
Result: 2.6 V
